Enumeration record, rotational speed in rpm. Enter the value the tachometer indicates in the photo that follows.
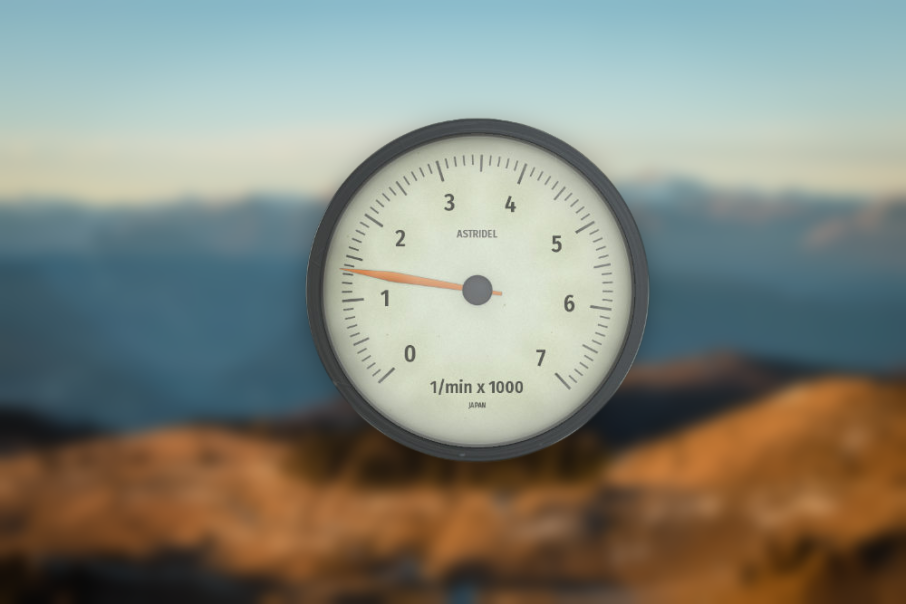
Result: 1350 rpm
